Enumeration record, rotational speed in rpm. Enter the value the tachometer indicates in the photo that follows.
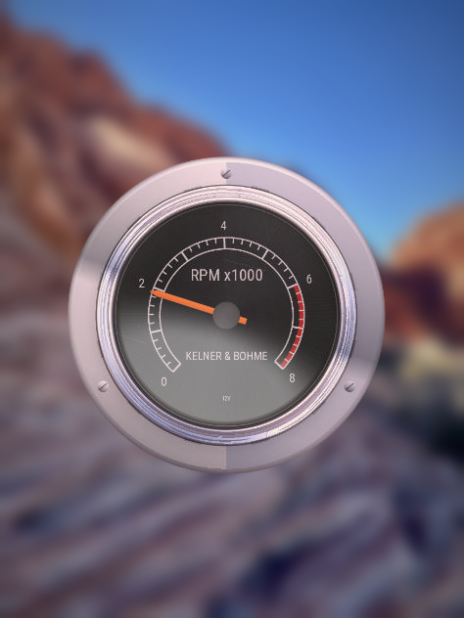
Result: 1900 rpm
